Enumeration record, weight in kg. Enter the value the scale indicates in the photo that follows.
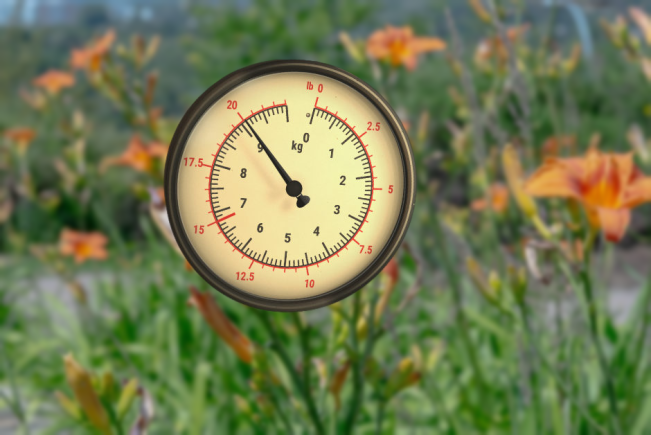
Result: 9.1 kg
